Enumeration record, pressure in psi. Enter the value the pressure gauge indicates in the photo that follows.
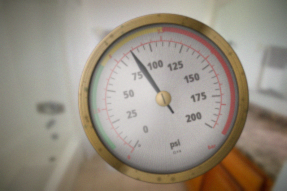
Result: 85 psi
